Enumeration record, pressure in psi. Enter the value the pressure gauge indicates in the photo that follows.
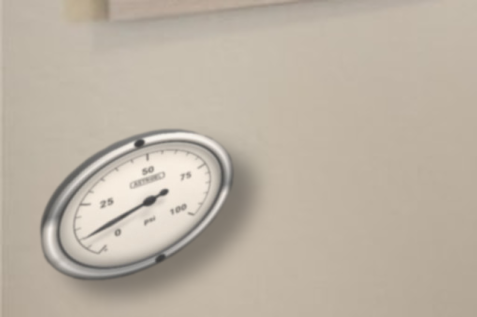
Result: 10 psi
